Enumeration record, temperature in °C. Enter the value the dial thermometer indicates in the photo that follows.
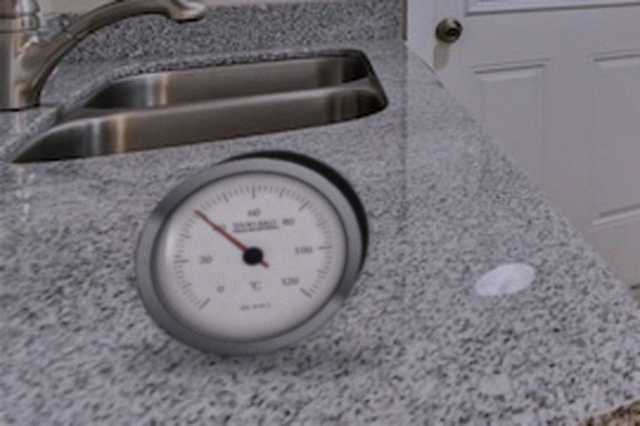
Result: 40 °C
